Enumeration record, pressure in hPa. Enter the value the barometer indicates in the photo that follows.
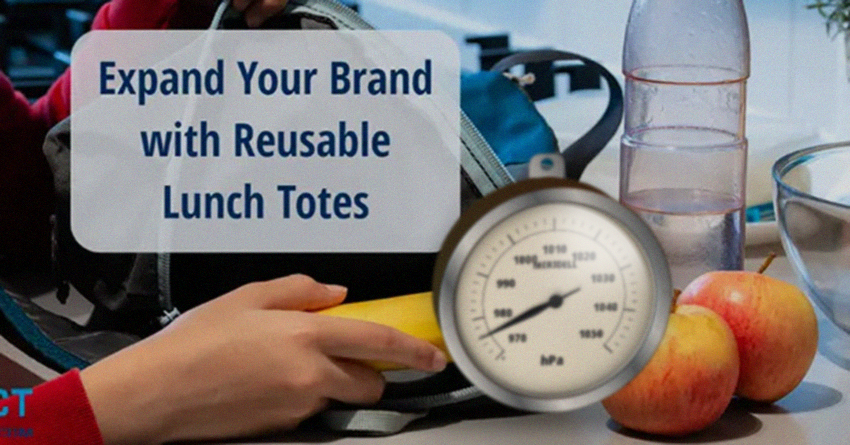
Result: 976 hPa
